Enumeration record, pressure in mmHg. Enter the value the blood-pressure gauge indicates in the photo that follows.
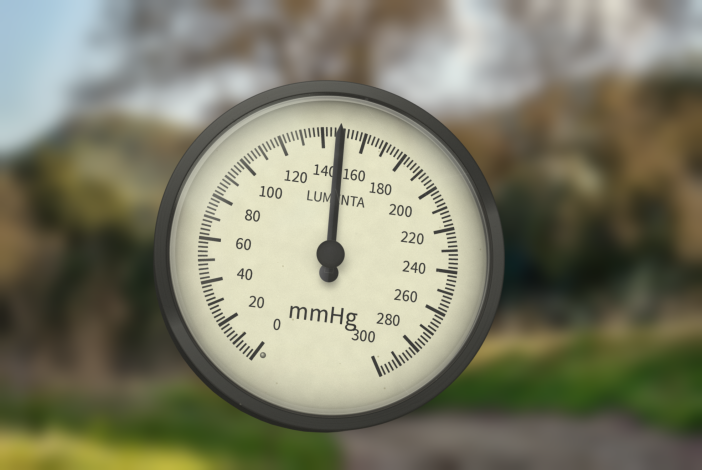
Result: 148 mmHg
